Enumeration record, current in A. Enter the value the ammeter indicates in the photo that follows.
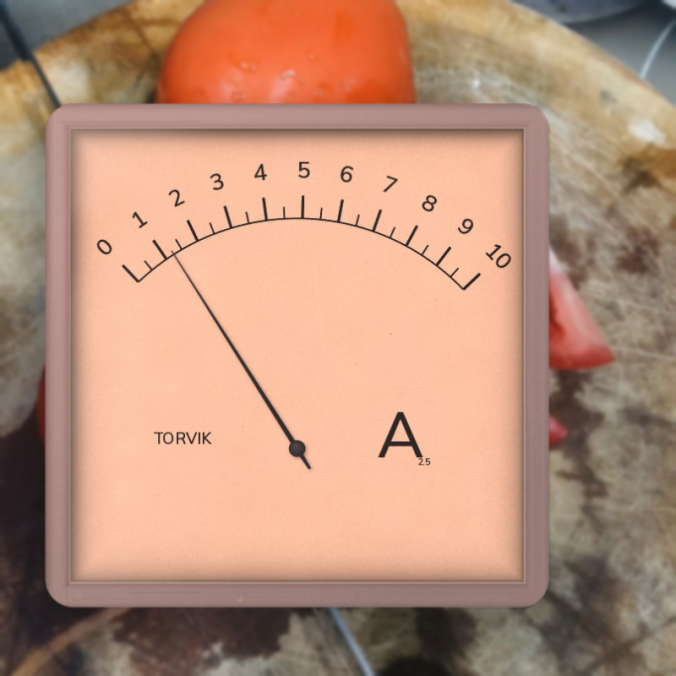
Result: 1.25 A
